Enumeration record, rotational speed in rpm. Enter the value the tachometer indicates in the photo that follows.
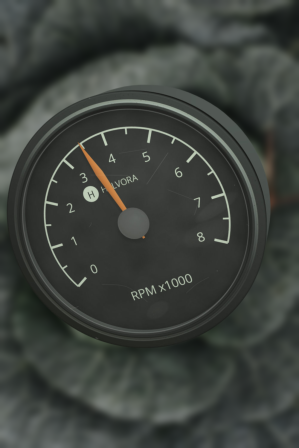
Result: 3500 rpm
